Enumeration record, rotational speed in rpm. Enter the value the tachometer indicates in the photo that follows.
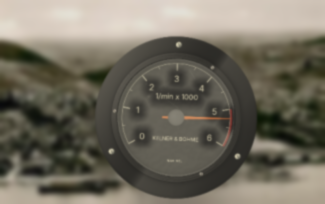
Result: 5250 rpm
